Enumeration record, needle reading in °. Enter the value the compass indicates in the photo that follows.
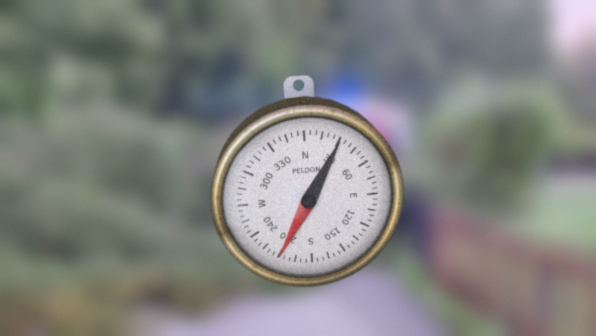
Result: 210 °
